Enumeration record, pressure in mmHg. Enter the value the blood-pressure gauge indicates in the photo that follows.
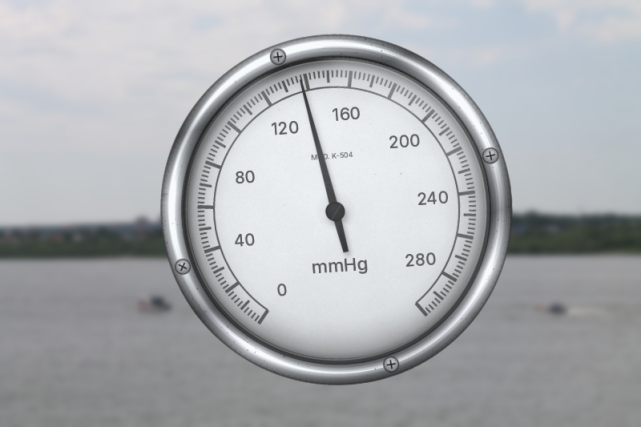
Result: 138 mmHg
